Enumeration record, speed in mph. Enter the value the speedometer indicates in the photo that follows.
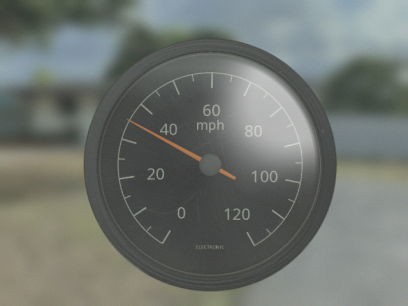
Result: 35 mph
